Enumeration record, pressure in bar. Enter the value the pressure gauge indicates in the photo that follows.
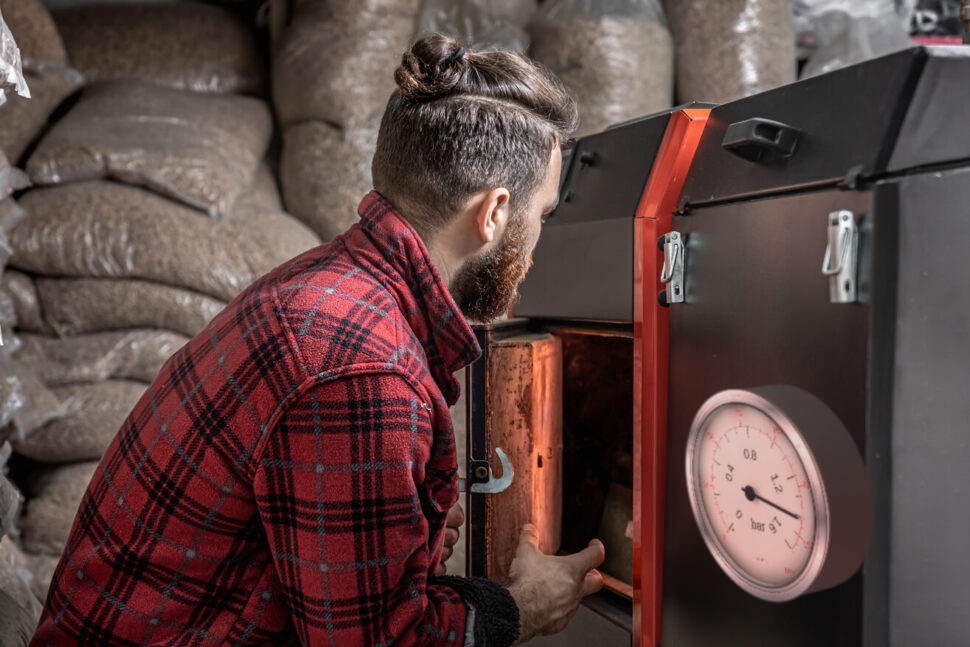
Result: 1.4 bar
